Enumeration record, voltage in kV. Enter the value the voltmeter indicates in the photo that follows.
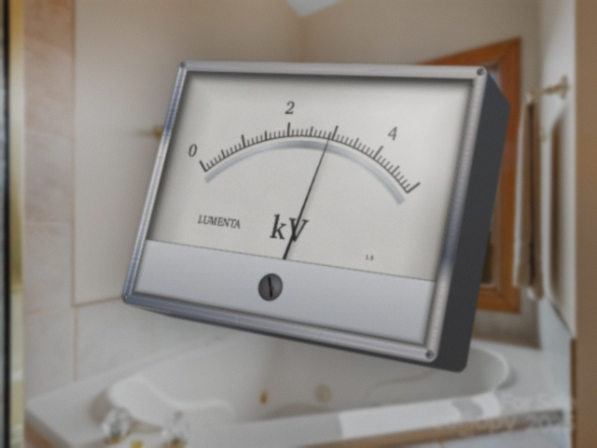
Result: 3 kV
